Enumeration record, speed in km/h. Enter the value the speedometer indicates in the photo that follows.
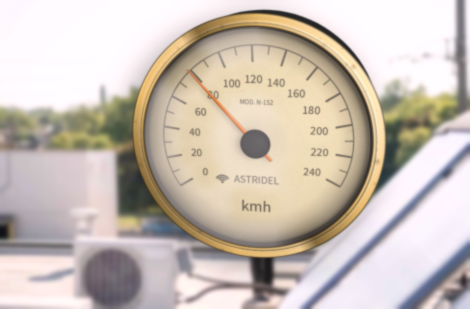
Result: 80 km/h
